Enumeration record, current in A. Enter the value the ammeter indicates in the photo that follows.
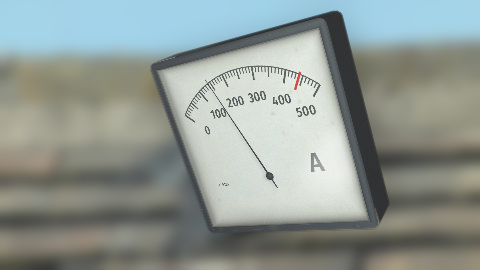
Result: 150 A
